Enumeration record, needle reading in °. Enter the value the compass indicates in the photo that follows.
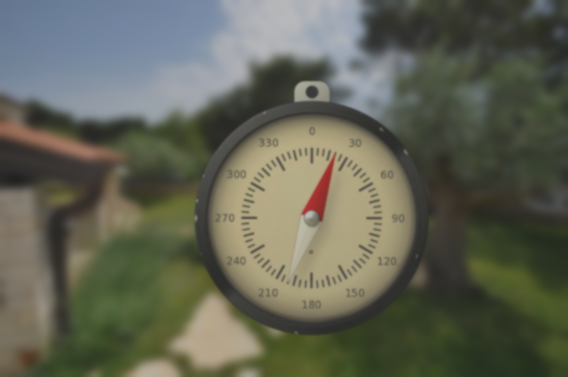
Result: 20 °
